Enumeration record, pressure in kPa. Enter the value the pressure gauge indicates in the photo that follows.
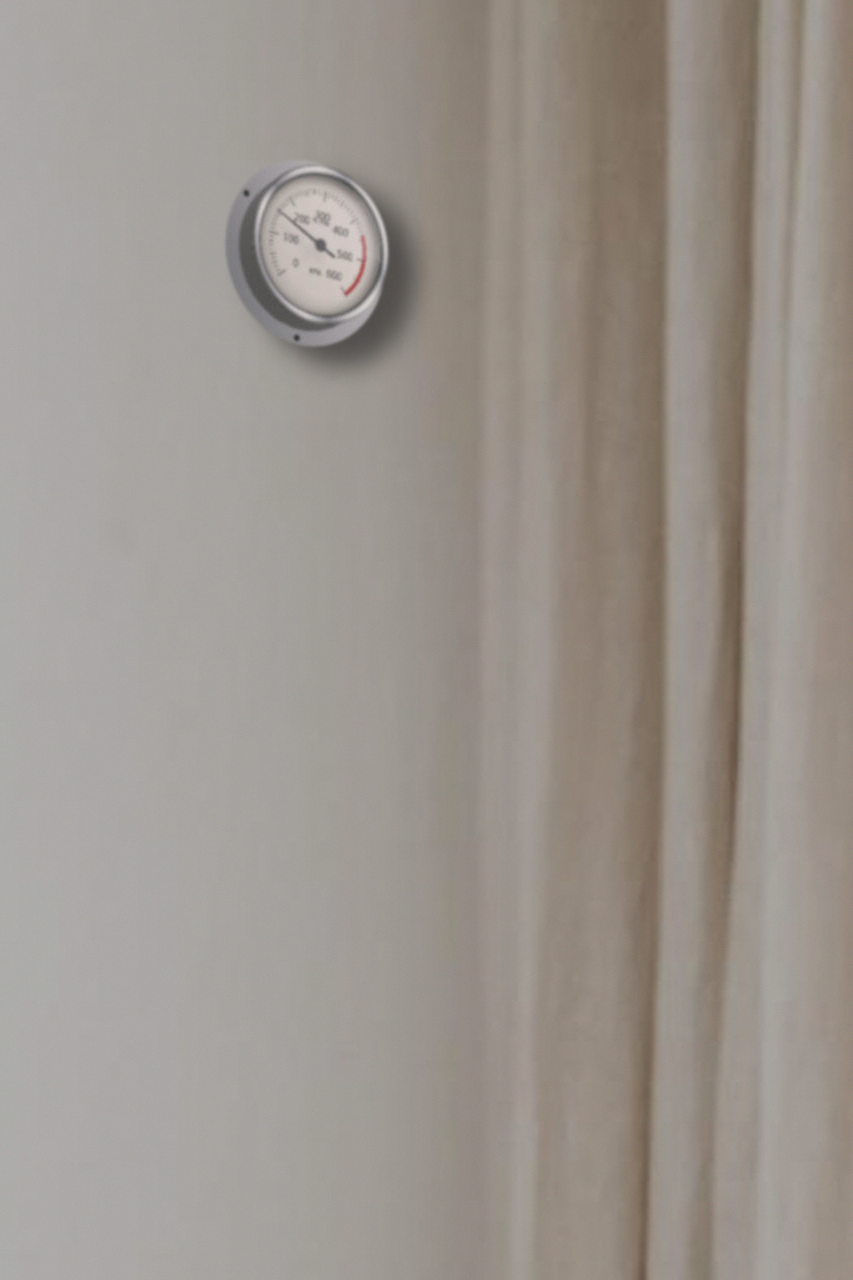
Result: 150 kPa
